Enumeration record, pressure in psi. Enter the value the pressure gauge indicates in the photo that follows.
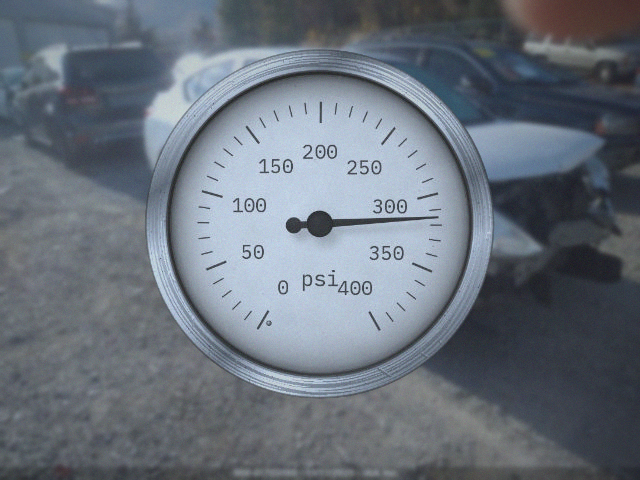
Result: 315 psi
